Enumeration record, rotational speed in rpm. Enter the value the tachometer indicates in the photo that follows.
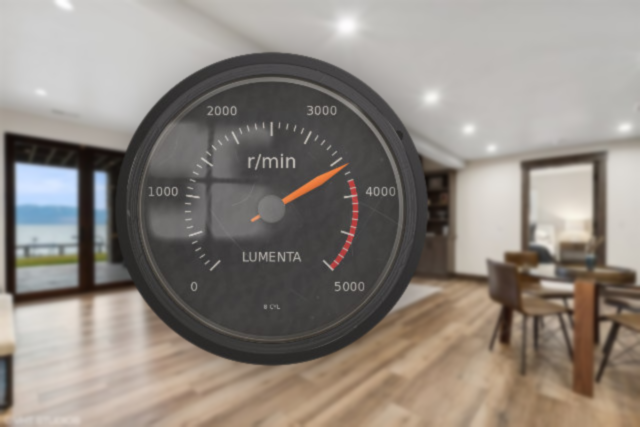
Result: 3600 rpm
